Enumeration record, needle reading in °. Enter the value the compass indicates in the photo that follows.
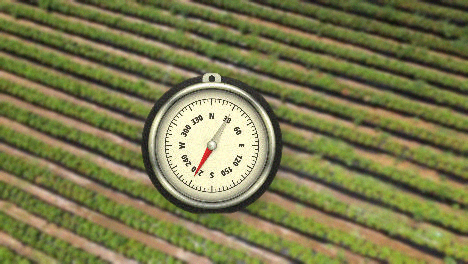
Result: 210 °
